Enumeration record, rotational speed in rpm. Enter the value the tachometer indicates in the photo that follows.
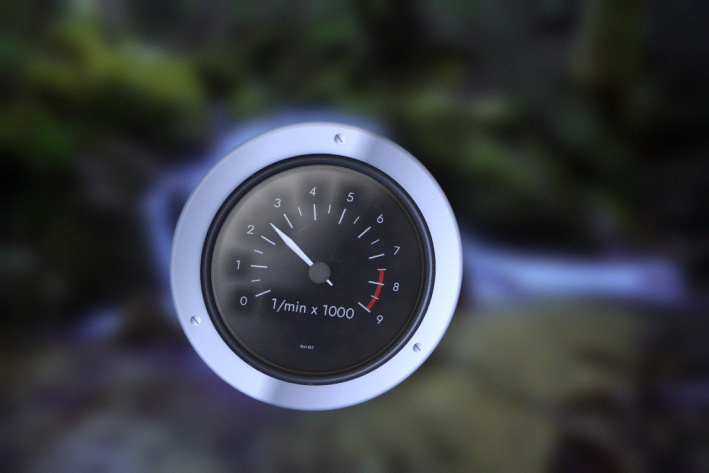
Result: 2500 rpm
